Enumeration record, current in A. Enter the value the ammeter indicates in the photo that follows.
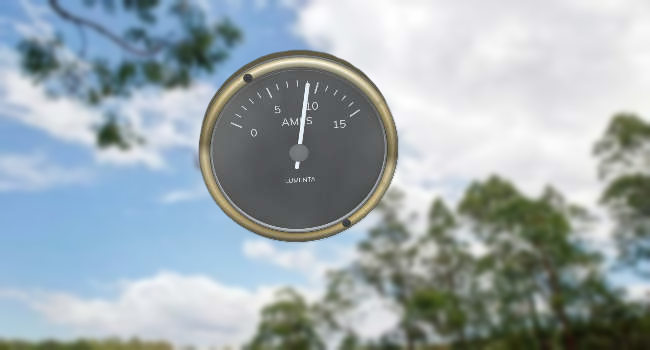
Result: 9 A
